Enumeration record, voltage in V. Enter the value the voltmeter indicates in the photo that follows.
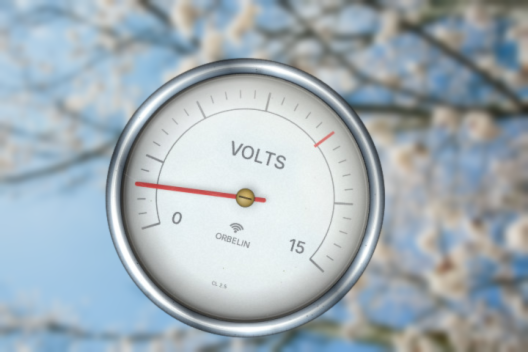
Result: 1.5 V
